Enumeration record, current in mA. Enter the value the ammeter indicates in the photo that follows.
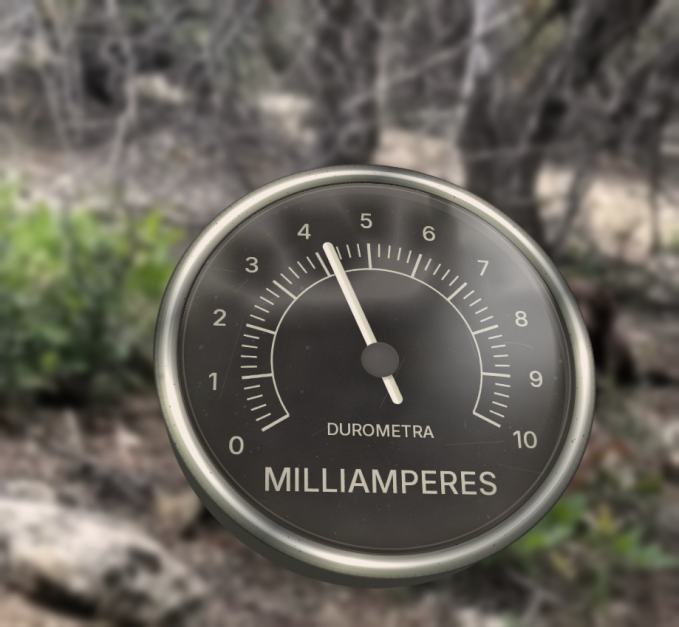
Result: 4.2 mA
